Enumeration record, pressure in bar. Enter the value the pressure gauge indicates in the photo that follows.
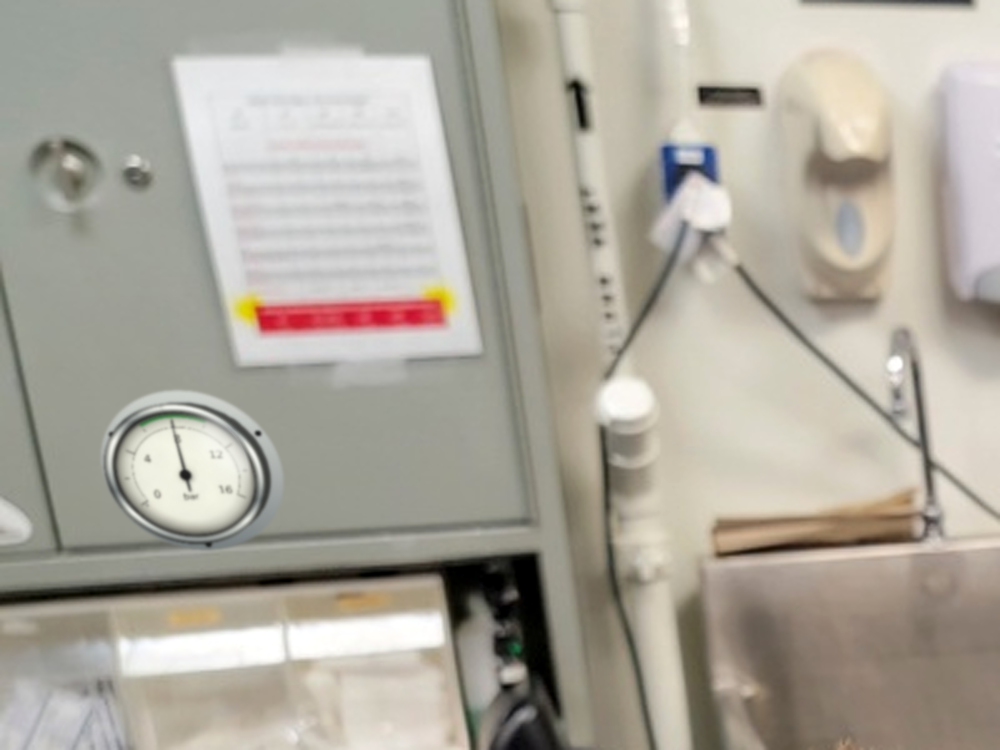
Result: 8 bar
